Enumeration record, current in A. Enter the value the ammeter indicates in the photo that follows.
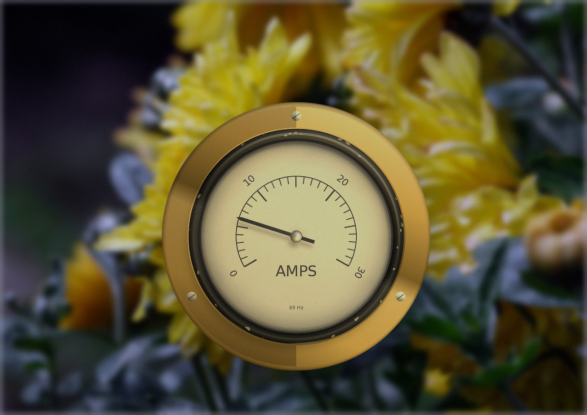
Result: 6 A
